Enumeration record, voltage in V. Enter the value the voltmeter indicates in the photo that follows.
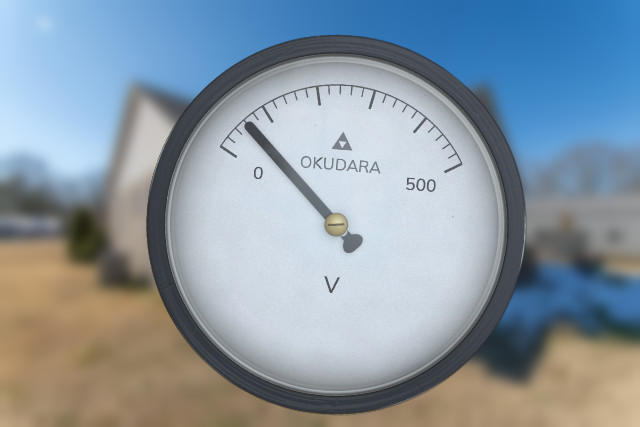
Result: 60 V
